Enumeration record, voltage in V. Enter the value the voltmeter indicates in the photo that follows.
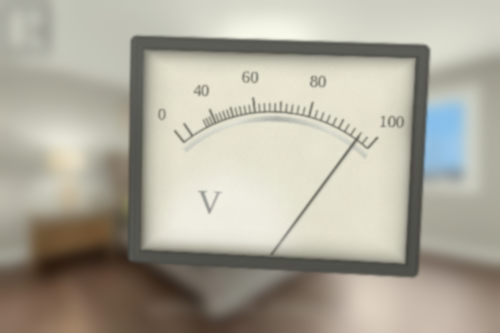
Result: 96 V
